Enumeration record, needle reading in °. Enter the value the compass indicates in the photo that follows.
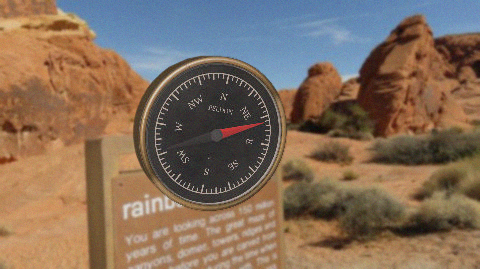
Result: 65 °
